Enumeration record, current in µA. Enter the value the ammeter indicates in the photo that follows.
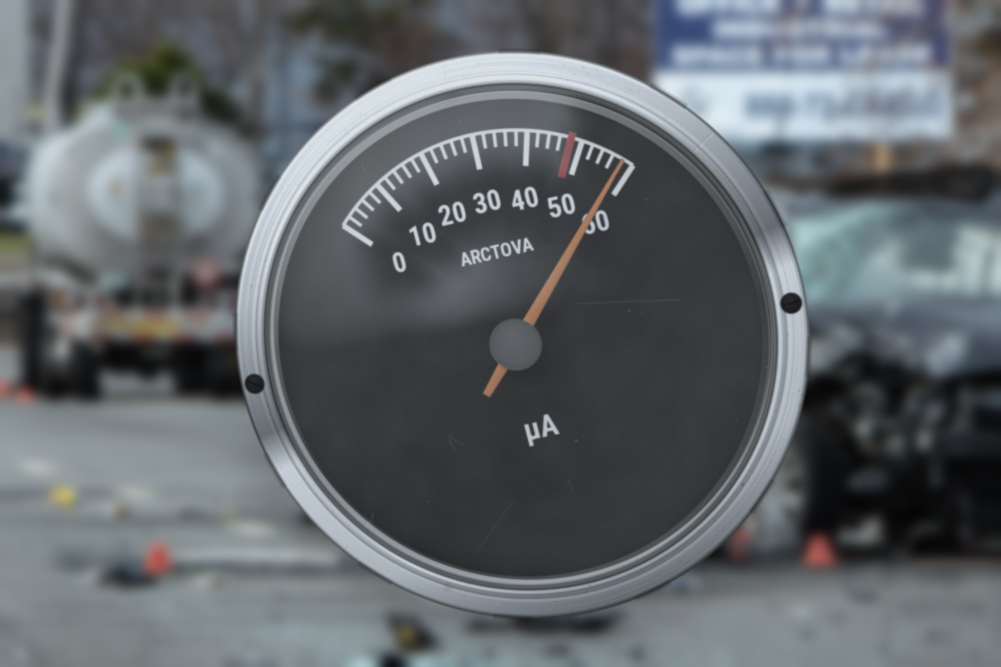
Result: 58 µA
